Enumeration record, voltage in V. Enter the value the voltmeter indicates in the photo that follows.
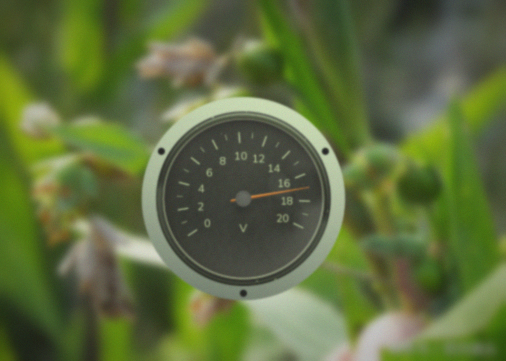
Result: 17 V
